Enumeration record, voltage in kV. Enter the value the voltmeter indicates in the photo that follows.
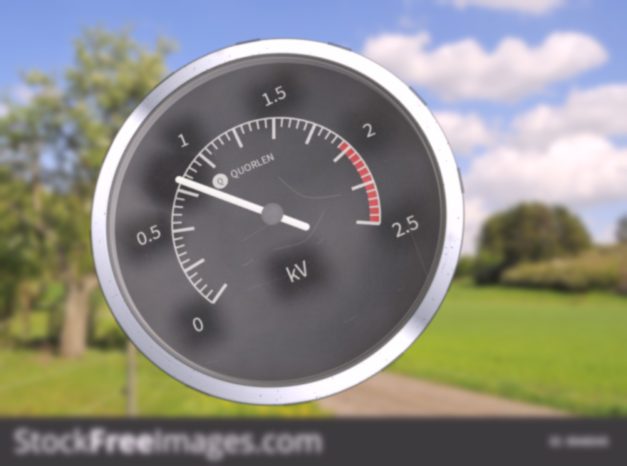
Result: 0.8 kV
